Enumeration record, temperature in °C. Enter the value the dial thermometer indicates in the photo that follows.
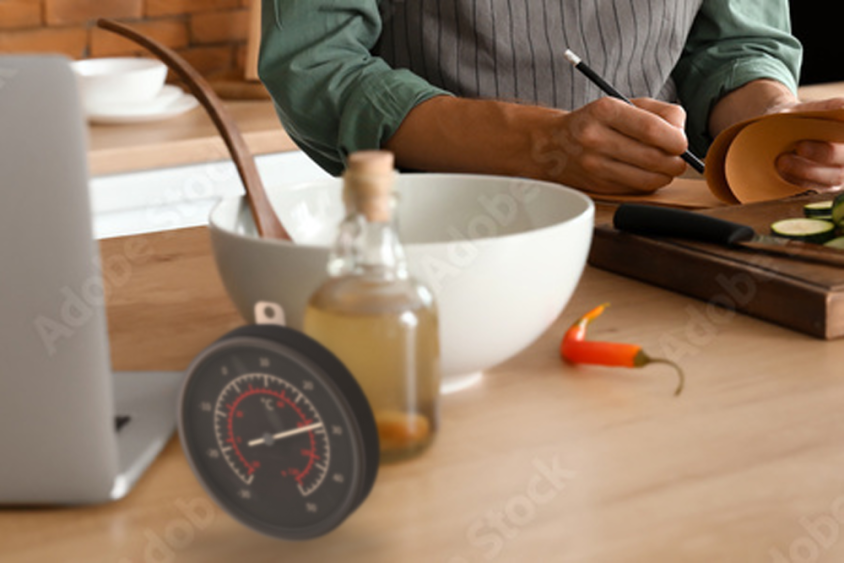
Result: 28 °C
